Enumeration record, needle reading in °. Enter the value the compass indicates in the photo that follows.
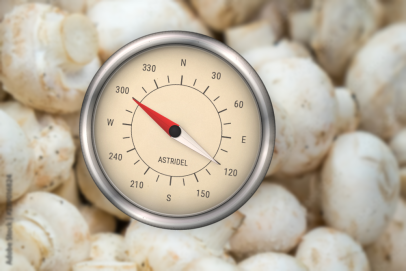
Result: 300 °
